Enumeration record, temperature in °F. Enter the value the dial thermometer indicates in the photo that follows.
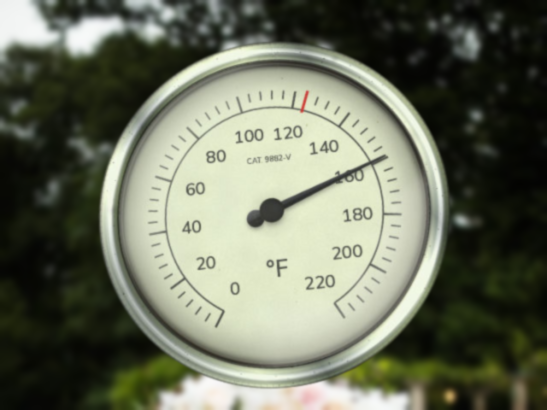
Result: 160 °F
